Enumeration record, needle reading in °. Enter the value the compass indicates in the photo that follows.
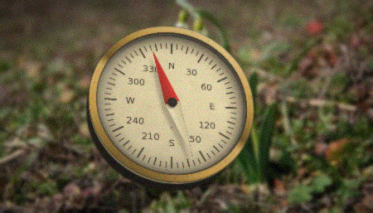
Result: 340 °
